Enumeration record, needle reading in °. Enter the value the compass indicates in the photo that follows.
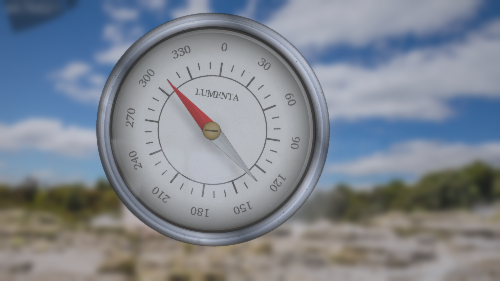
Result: 310 °
